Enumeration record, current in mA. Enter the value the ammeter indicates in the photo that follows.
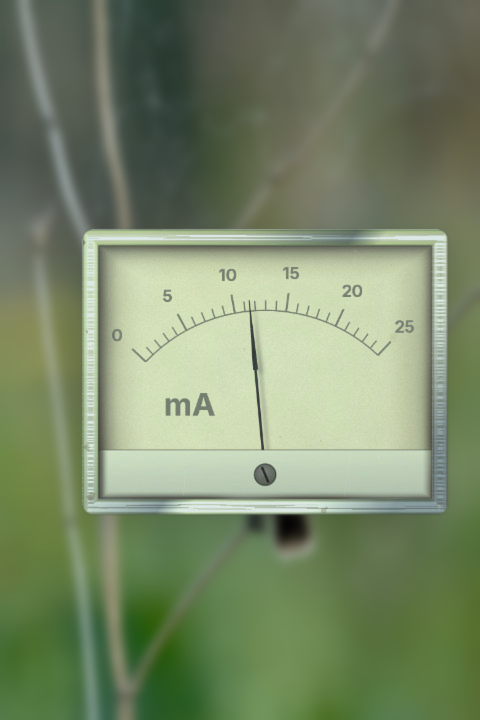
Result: 11.5 mA
